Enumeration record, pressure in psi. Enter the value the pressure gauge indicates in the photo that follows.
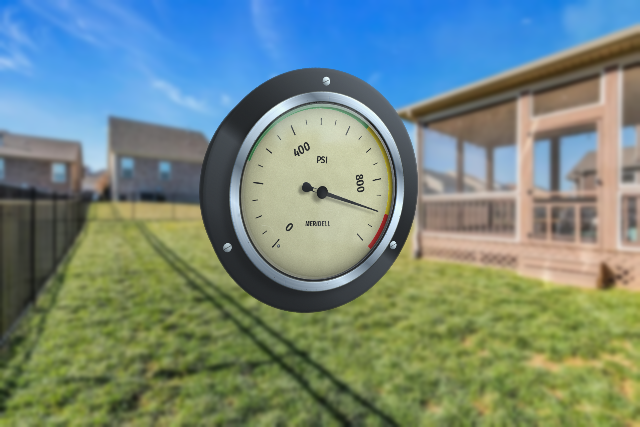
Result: 900 psi
